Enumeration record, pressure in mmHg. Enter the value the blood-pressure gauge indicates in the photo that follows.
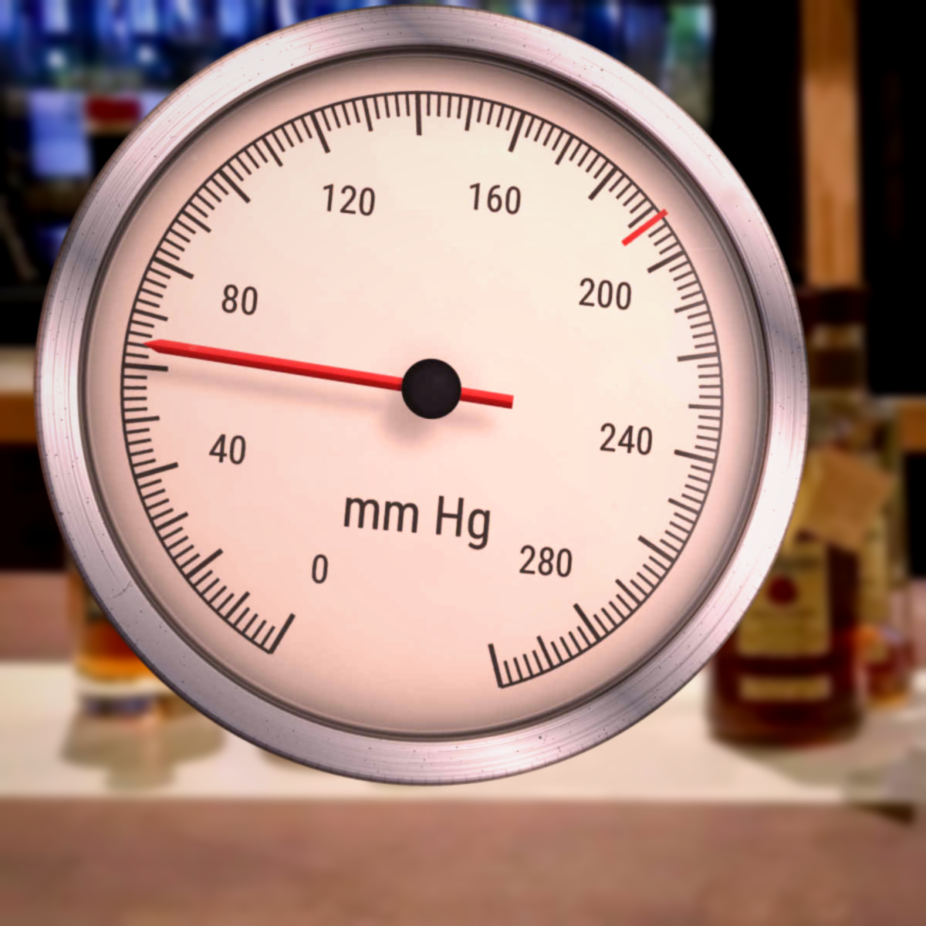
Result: 64 mmHg
